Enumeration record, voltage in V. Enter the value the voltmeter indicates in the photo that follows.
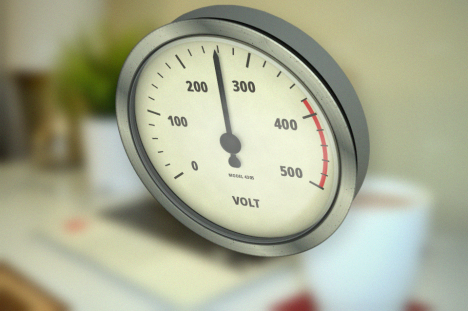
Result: 260 V
